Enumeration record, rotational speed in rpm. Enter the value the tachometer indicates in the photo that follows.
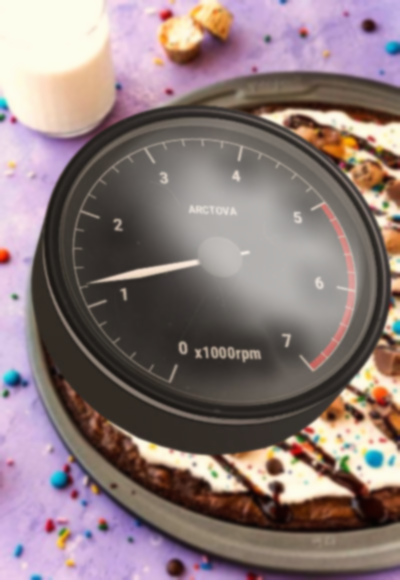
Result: 1200 rpm
